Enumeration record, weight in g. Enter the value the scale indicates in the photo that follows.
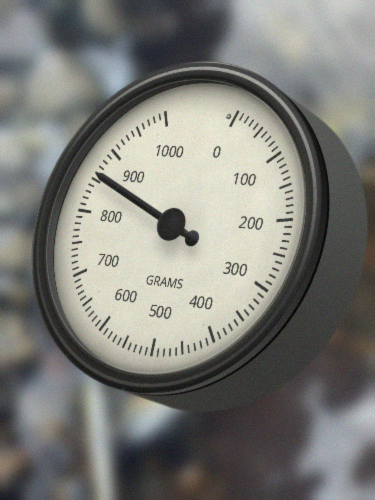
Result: 860 g
